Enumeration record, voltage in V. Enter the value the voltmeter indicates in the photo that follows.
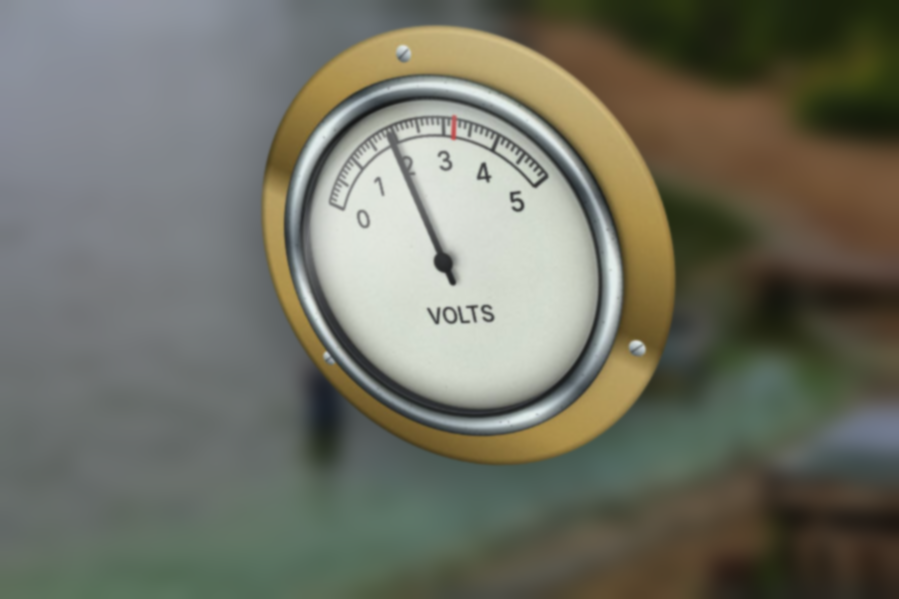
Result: 2 V
